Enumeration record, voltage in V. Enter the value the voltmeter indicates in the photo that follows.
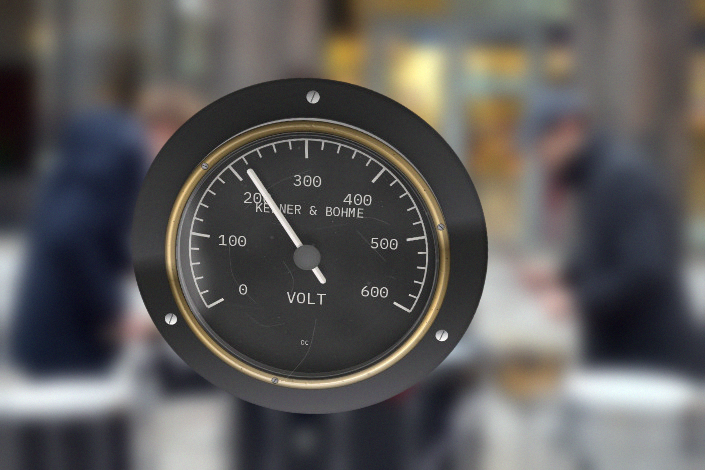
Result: 220 V
